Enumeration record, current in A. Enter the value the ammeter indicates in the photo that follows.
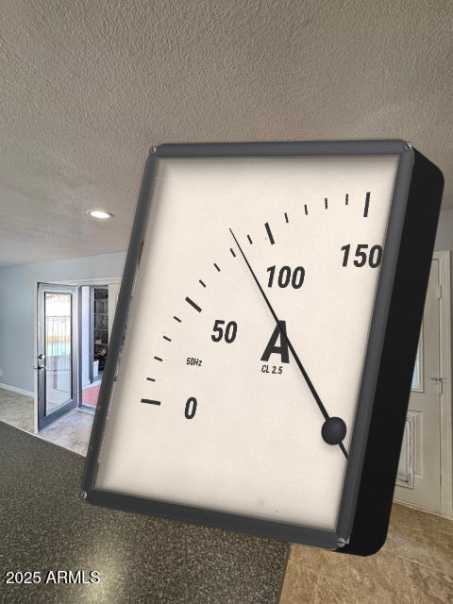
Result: 85 A
